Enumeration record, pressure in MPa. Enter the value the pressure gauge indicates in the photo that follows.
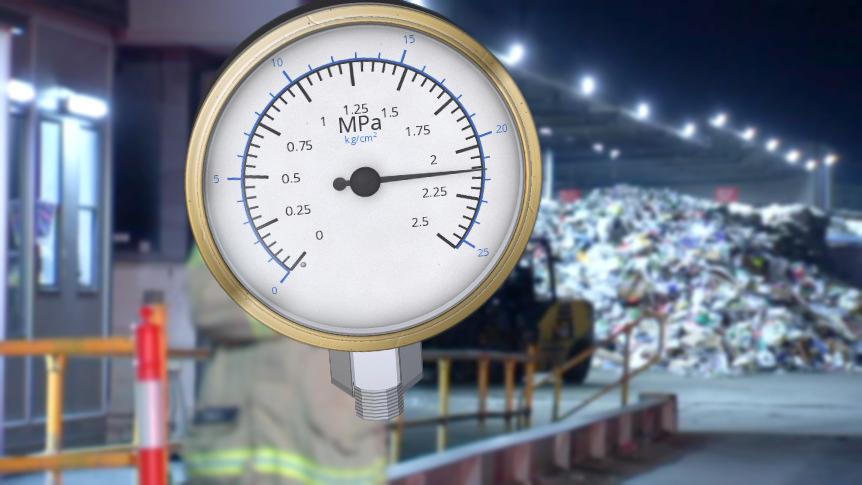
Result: 2.1 MPa
